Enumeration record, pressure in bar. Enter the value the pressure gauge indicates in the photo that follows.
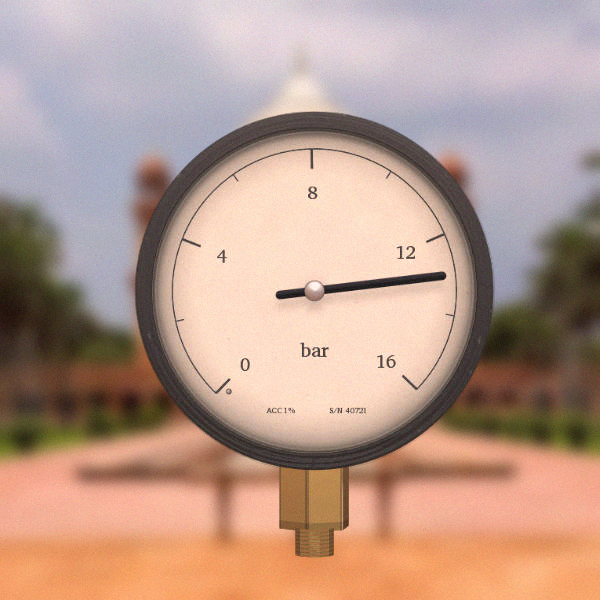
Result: 13 bar
